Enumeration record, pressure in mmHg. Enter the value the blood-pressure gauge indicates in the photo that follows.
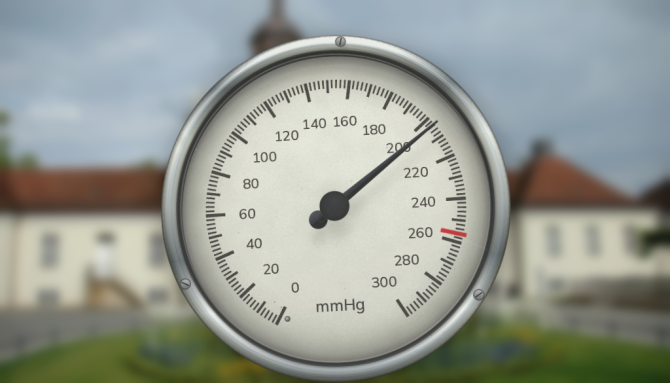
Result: 204 mmHg
